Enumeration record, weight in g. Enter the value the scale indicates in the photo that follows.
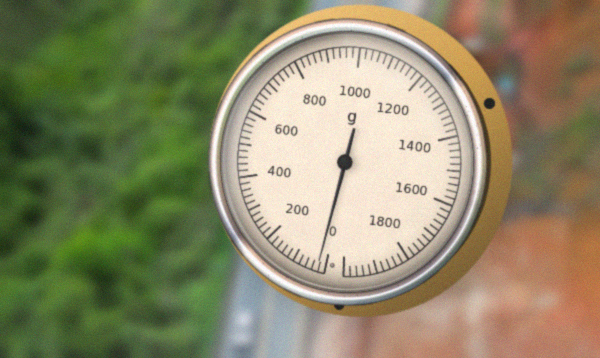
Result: 20 g
